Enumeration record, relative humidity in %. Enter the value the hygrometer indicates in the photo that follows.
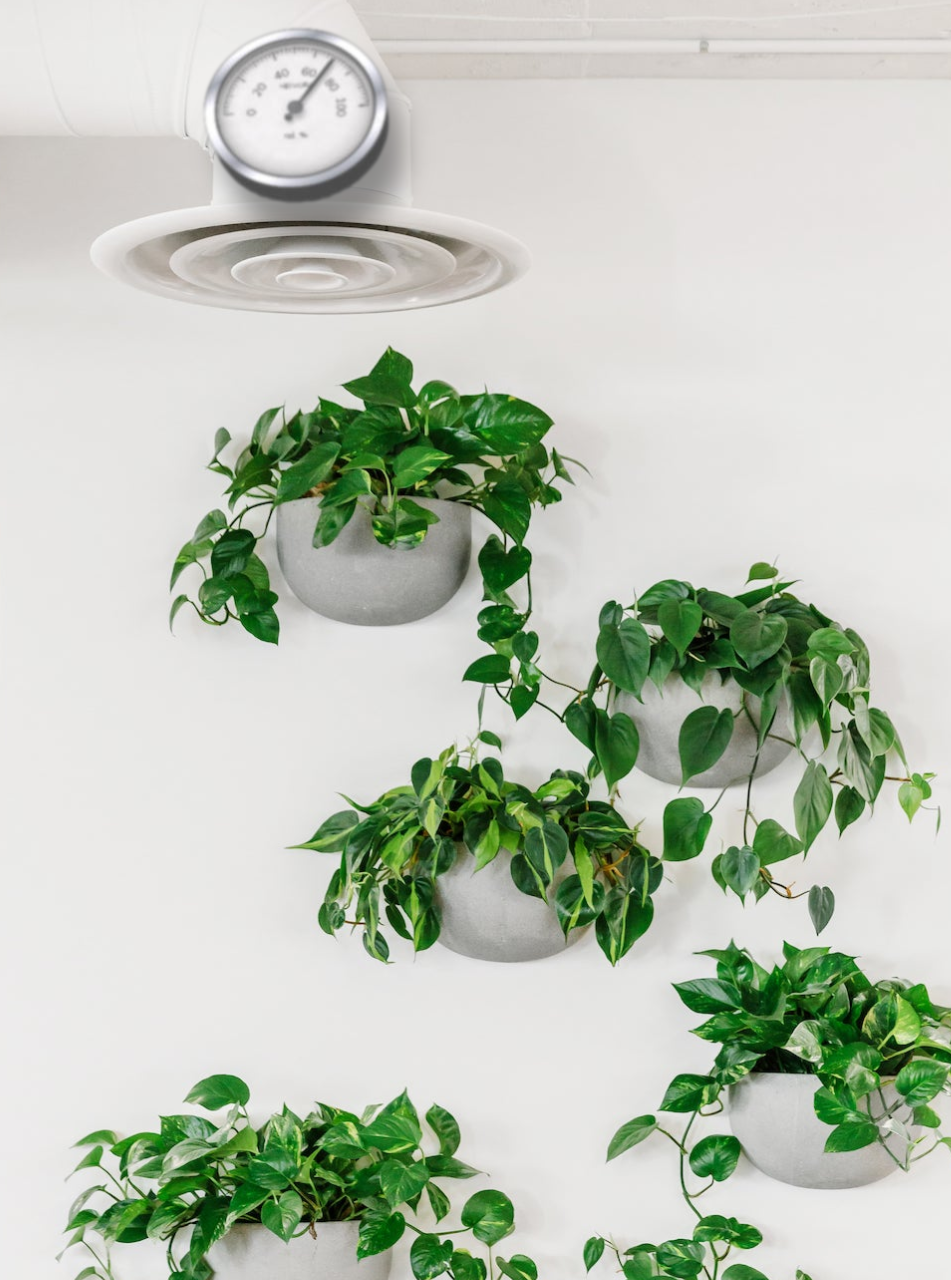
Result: 70 %
